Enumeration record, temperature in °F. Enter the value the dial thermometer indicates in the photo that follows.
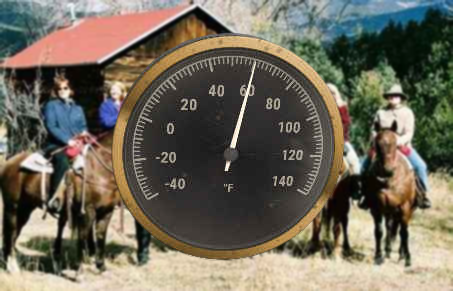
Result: 60 °F
